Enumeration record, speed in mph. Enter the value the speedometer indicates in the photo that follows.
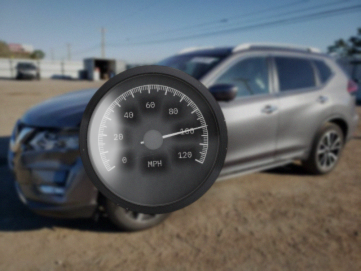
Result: 100 mph
